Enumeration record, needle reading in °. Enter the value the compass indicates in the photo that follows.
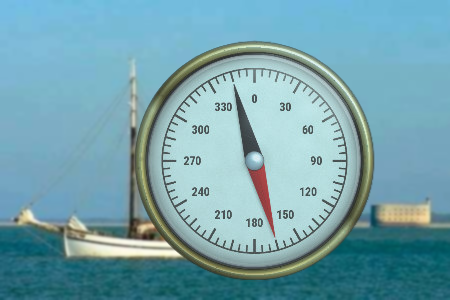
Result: 165 °
